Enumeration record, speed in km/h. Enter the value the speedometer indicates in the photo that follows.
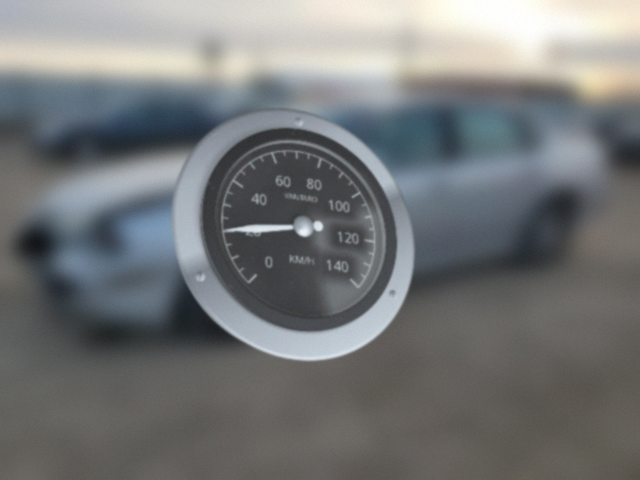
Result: 20 km/h
